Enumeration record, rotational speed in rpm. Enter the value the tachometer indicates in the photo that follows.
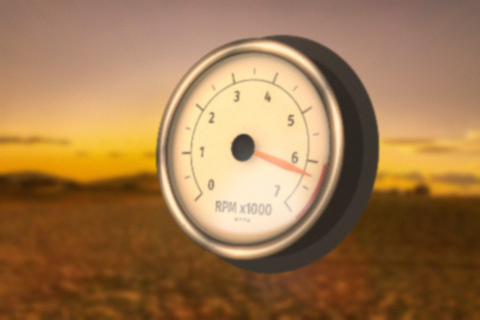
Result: 6250 rpm
